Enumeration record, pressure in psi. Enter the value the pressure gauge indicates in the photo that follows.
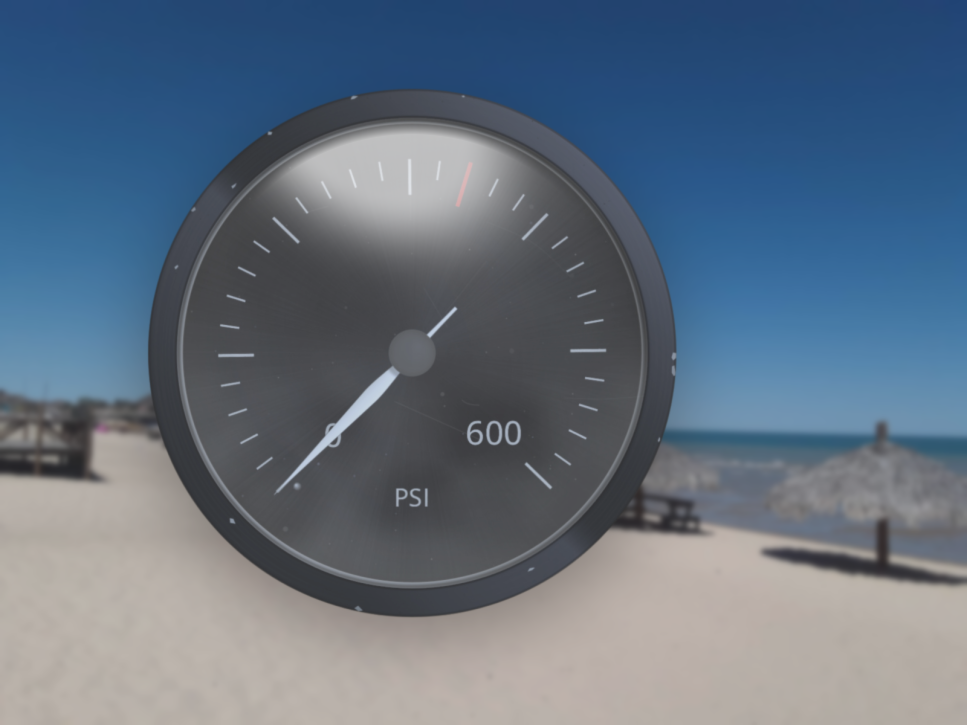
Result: 0 psi
